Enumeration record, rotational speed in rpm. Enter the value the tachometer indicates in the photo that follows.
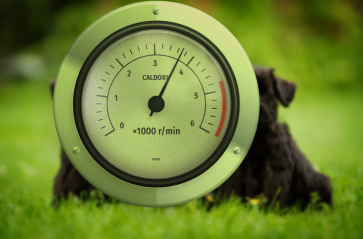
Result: 3700 rpm
